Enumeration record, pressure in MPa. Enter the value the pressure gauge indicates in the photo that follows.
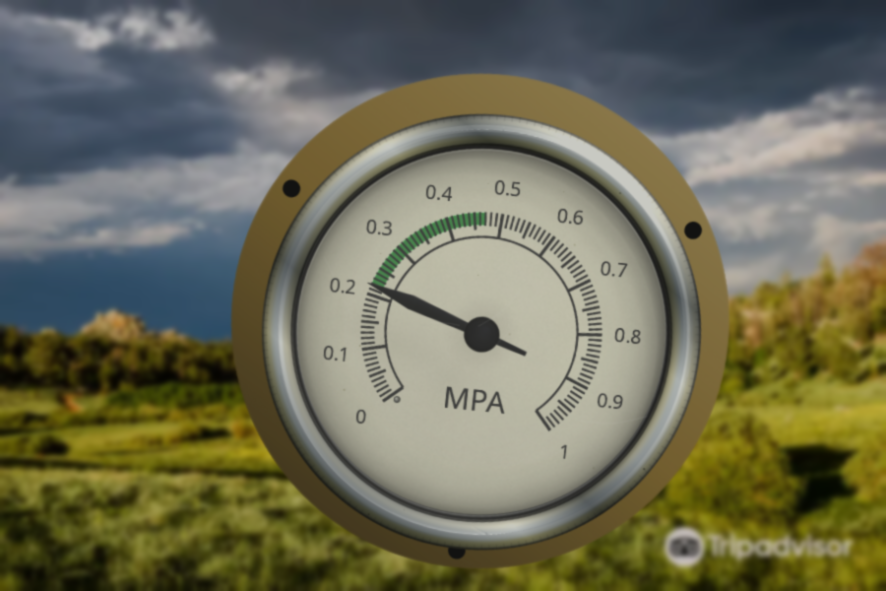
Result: 0.22 MPa
